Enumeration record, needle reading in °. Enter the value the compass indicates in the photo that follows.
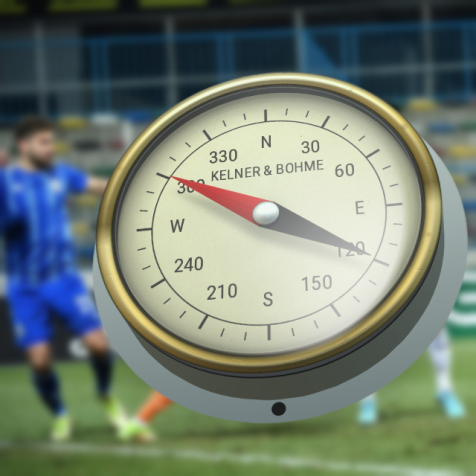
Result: 300 °
